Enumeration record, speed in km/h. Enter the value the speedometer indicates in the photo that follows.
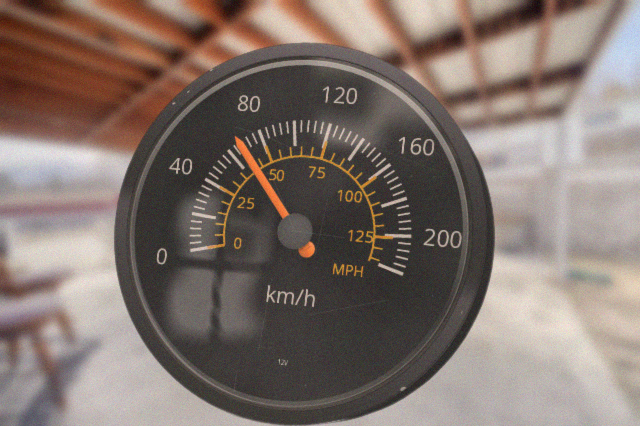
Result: 68 km/h
